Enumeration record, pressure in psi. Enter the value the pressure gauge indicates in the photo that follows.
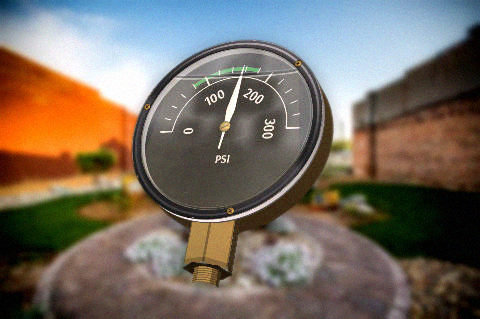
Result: 160 psi
